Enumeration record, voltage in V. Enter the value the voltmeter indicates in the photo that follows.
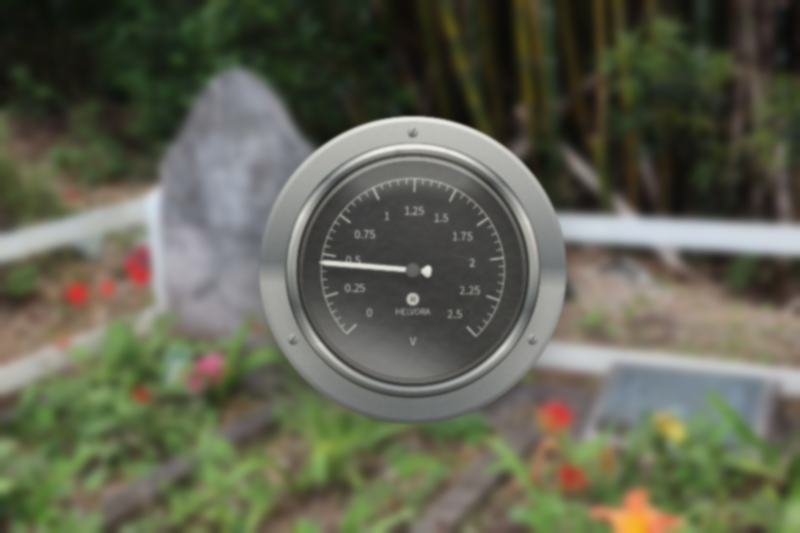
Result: 0.45 V
